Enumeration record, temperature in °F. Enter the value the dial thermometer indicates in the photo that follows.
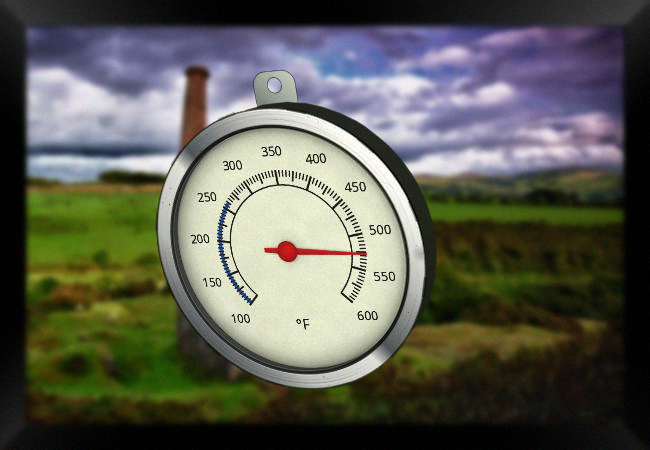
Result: 525 °F
